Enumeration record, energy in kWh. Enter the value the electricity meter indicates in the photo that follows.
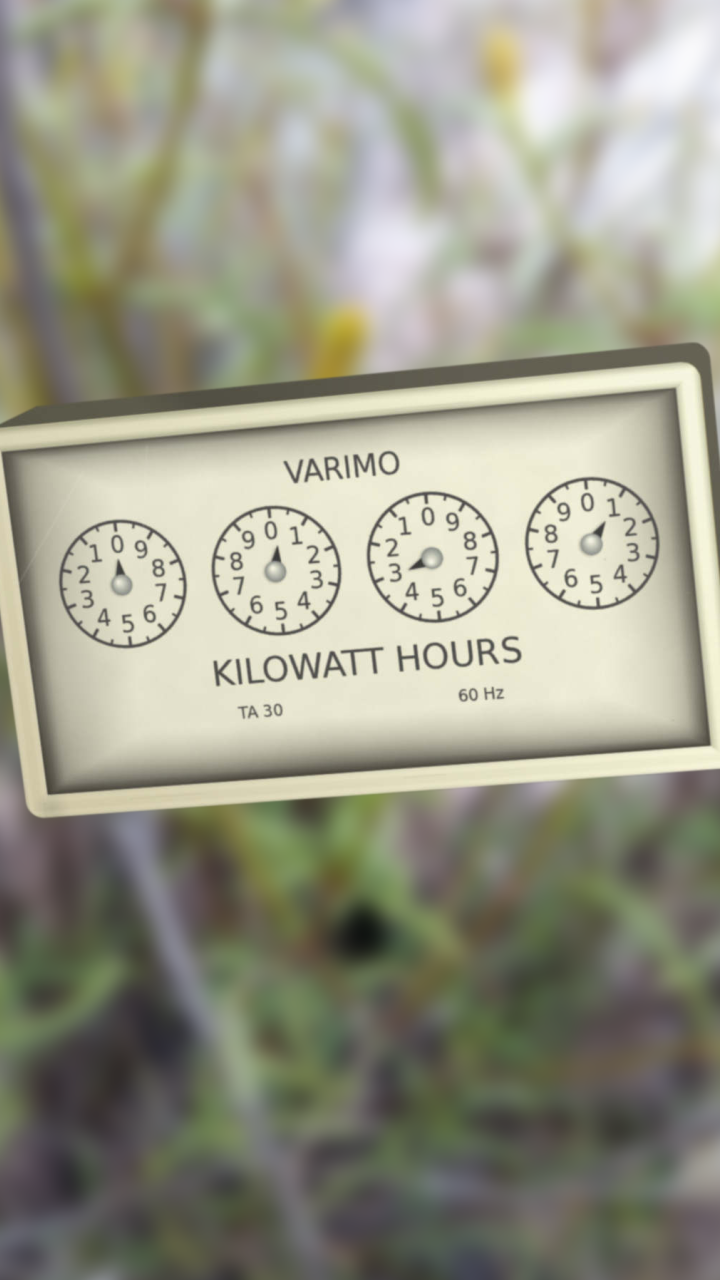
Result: 31 kWh
